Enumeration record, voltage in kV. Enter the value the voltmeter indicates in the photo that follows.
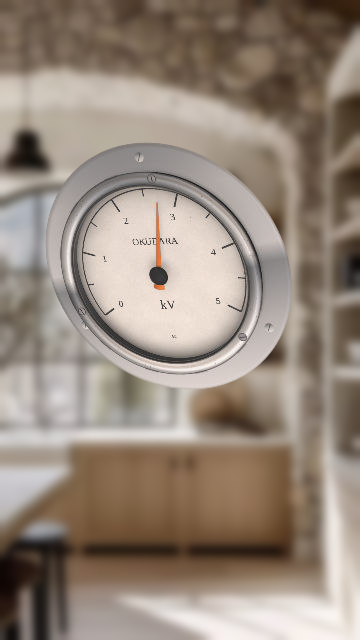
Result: 2.75 kV
